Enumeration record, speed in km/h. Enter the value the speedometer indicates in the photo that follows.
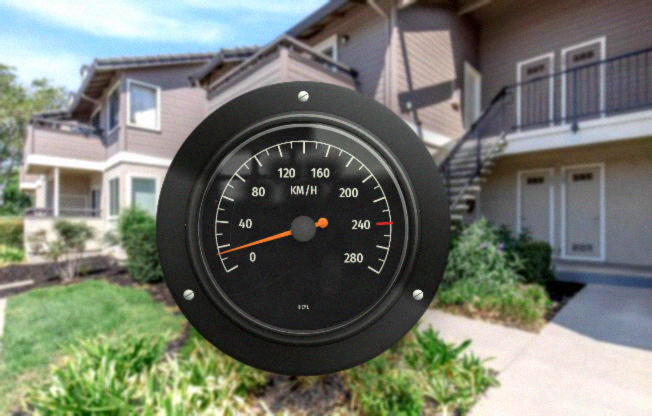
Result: 15 km/h
